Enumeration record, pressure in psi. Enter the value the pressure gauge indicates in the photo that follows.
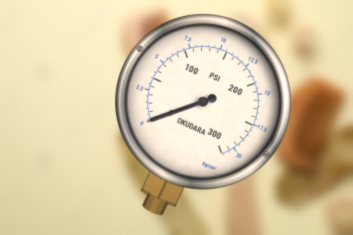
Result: 0 psi
